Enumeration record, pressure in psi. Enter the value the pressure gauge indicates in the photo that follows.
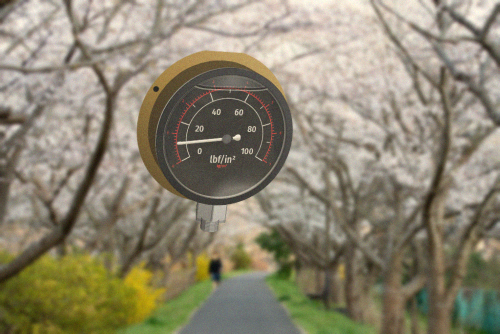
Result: 10 psi
